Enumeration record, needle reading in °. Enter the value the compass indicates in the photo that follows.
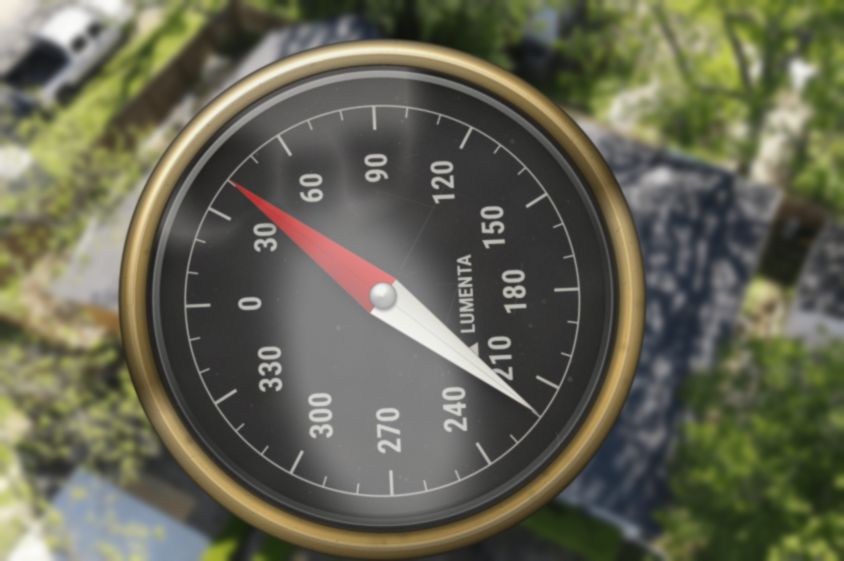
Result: 40 °
